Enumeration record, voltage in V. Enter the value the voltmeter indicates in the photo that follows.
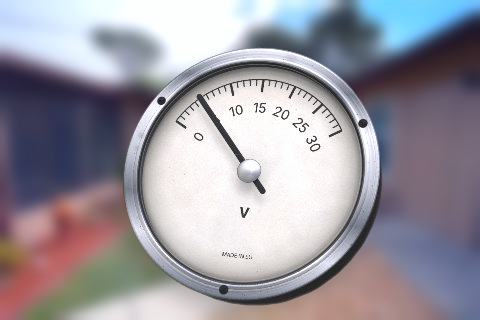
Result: 5 V
